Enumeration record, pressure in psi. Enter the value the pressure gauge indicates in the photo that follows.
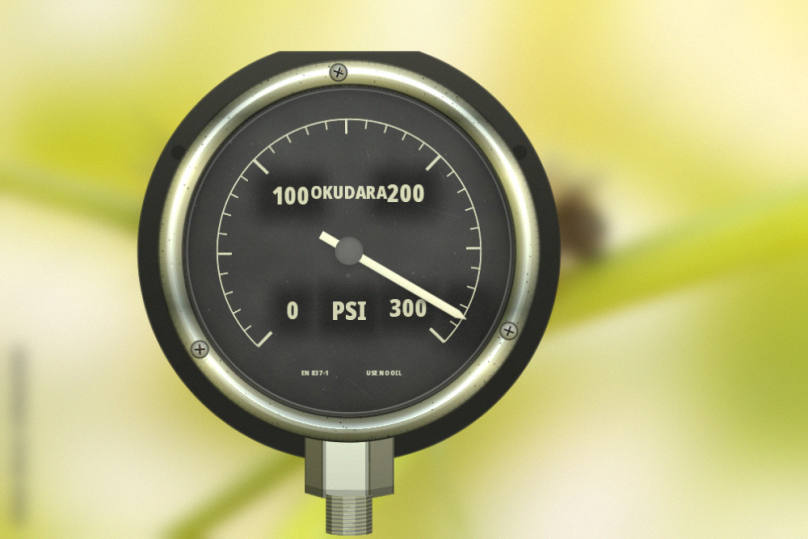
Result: 285 psi
